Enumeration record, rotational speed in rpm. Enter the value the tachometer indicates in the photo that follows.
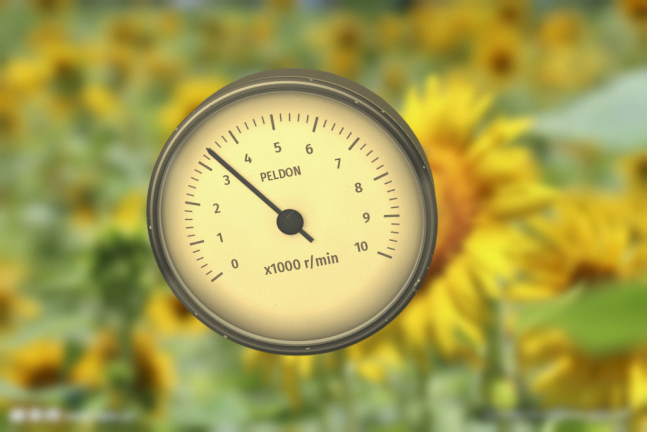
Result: 3400 rpm
